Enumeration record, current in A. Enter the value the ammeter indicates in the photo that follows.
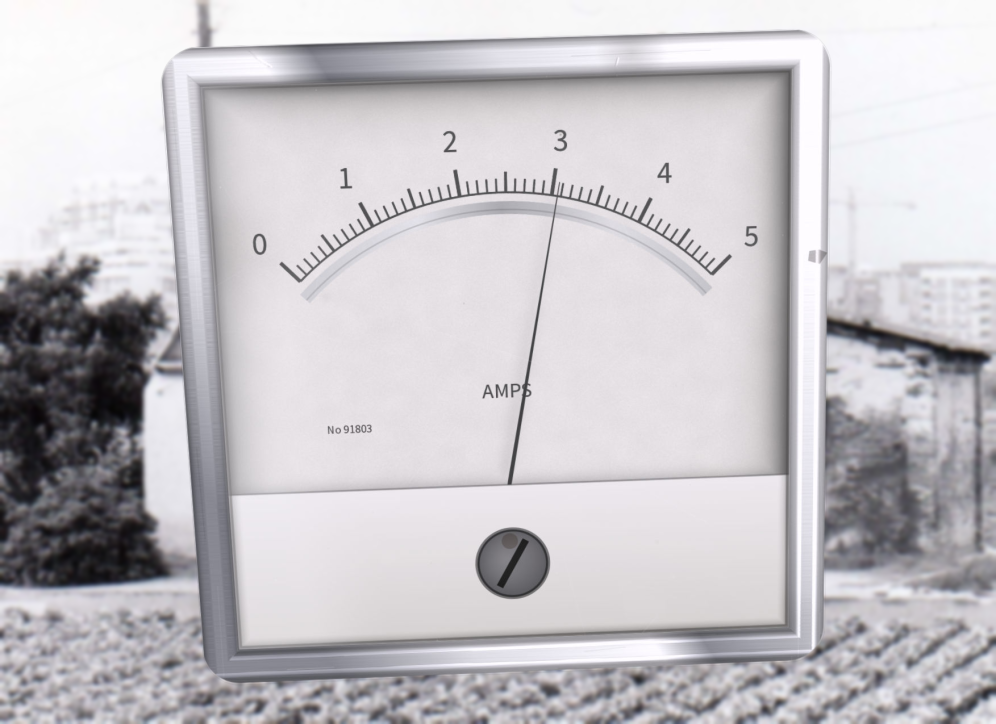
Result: 3.05 A
